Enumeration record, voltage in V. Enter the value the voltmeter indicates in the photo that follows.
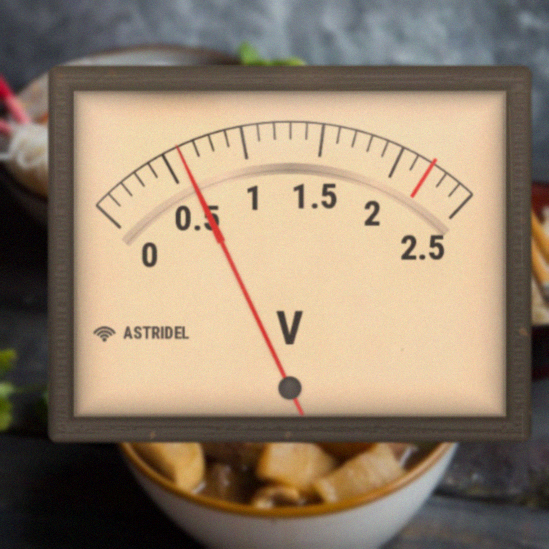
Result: 0.6 V
